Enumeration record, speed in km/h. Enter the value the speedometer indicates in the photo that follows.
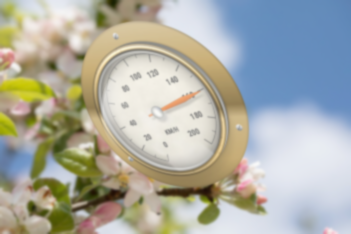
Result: 160 km/h
